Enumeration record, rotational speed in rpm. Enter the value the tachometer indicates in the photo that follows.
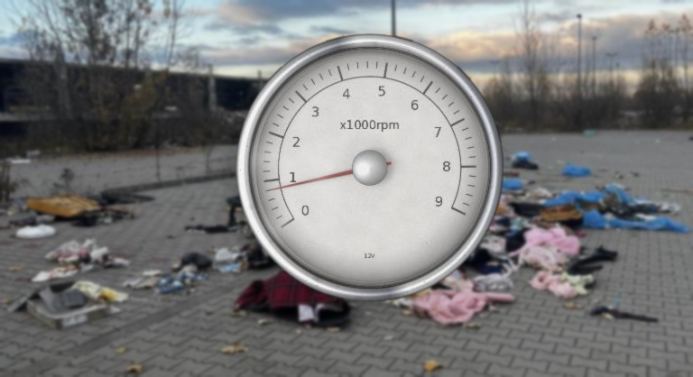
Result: 800 rpm
